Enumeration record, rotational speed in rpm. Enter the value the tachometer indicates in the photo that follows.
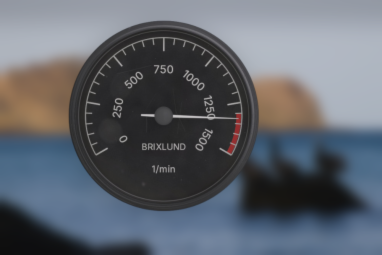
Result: 1325 rpm
